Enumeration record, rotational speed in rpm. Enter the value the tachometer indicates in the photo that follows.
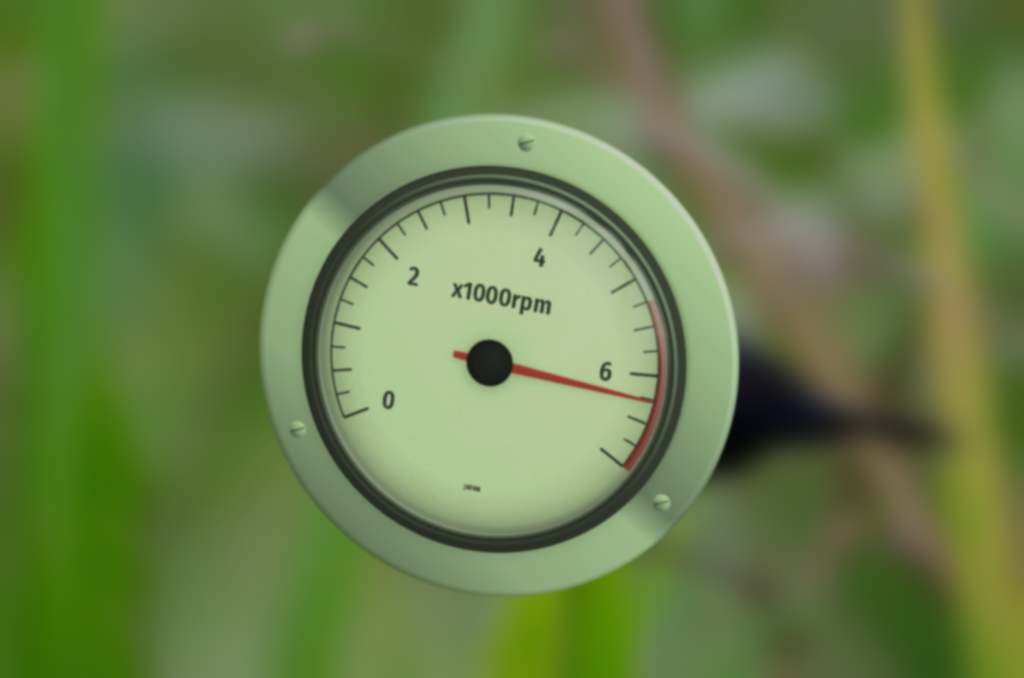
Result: 6250 rpm
